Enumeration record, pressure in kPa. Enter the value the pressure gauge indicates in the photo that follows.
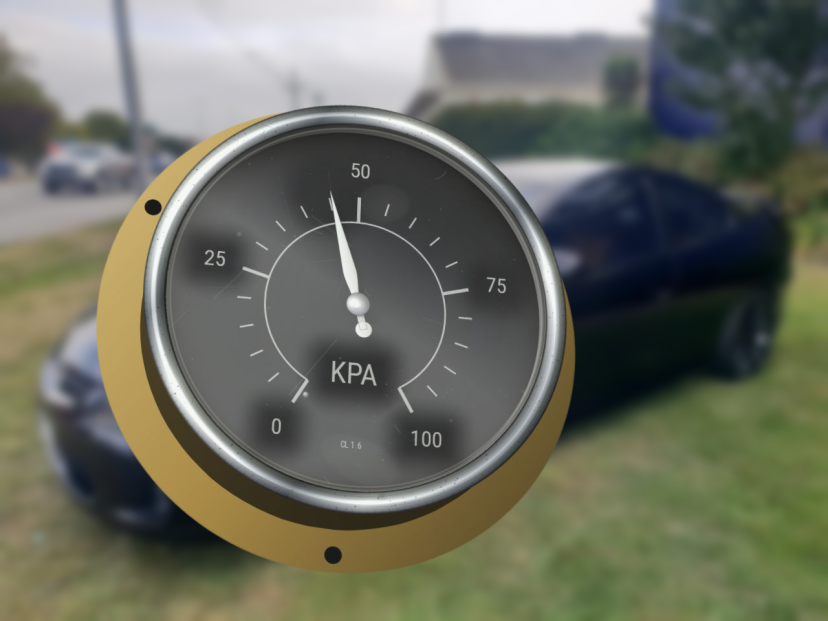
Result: 45 kPa
